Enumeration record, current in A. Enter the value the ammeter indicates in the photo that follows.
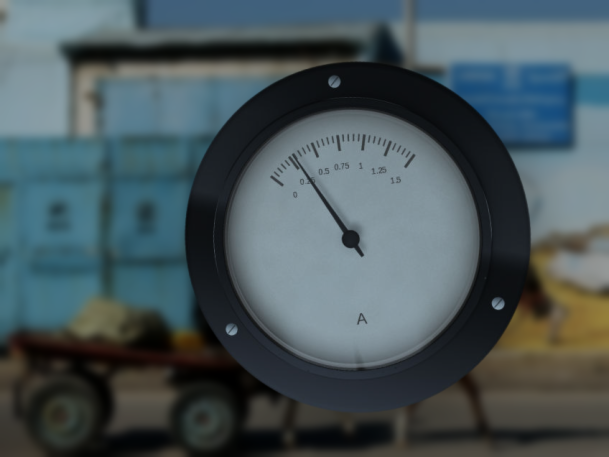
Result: 0.3 A
